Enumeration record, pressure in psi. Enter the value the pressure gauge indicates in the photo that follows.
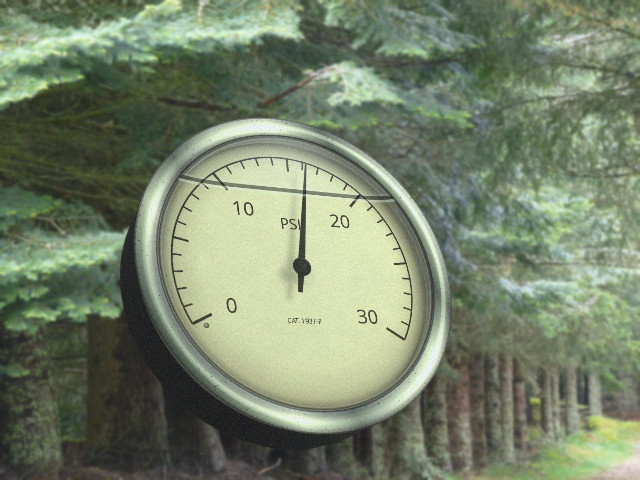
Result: 16 psi
